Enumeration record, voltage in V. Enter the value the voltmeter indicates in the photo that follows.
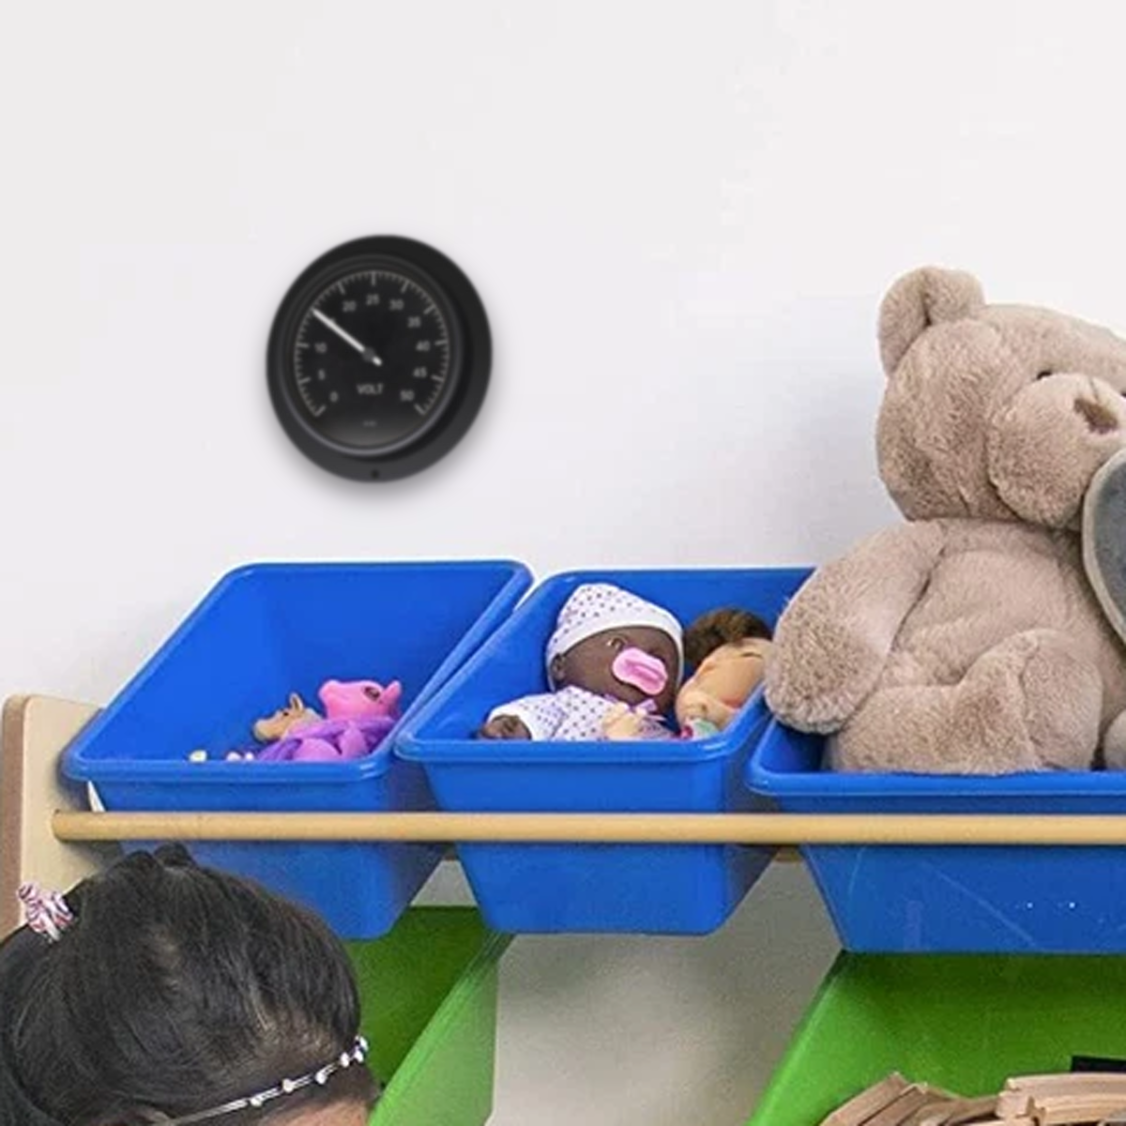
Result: 15 V
